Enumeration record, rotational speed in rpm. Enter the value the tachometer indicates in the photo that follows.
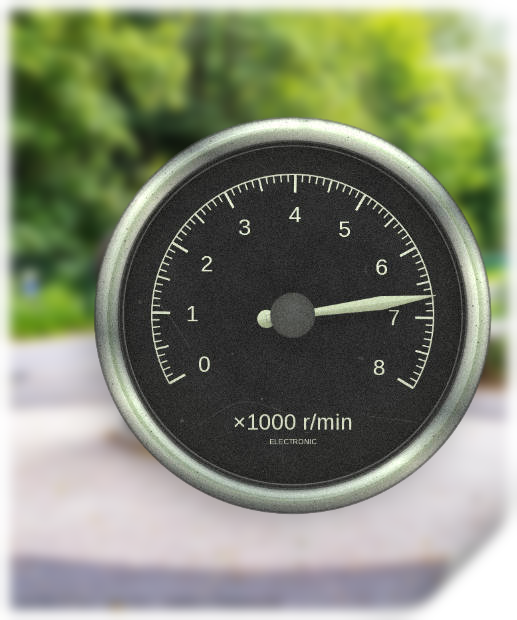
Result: 6700 rpm
